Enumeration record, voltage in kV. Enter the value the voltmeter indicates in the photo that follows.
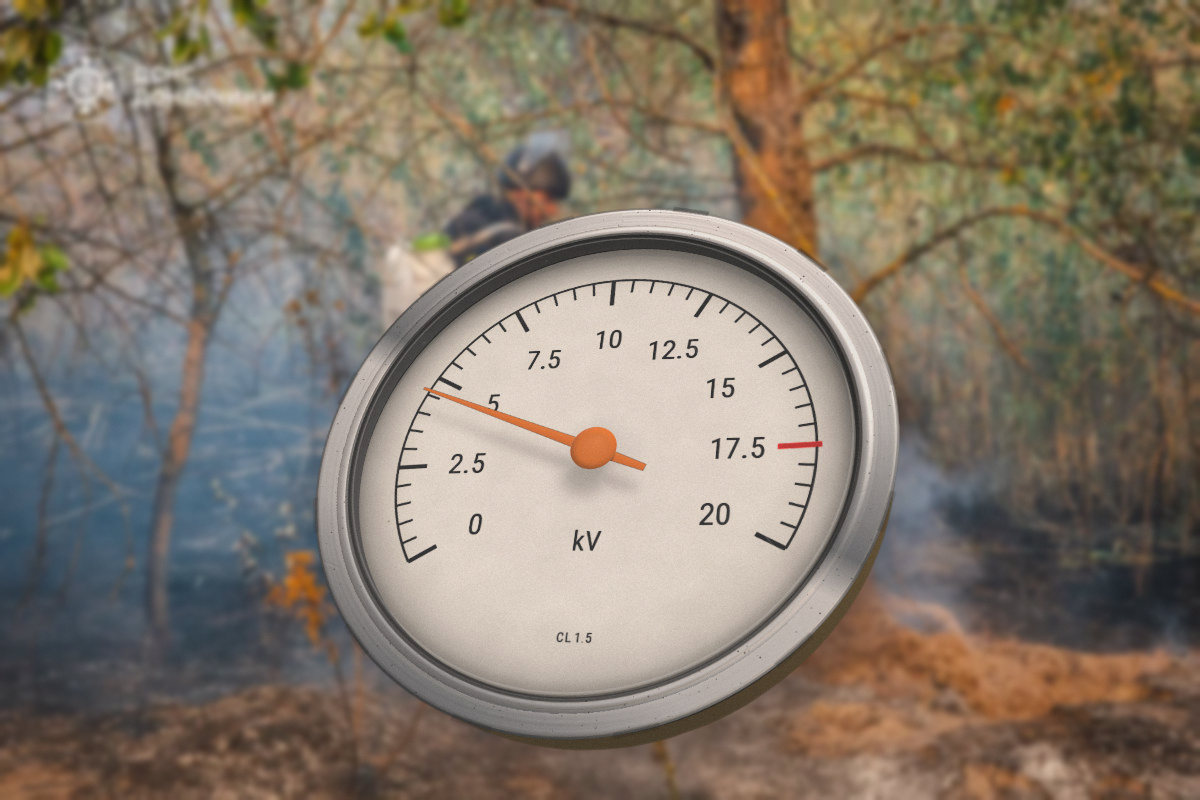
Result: 4.5 kV
